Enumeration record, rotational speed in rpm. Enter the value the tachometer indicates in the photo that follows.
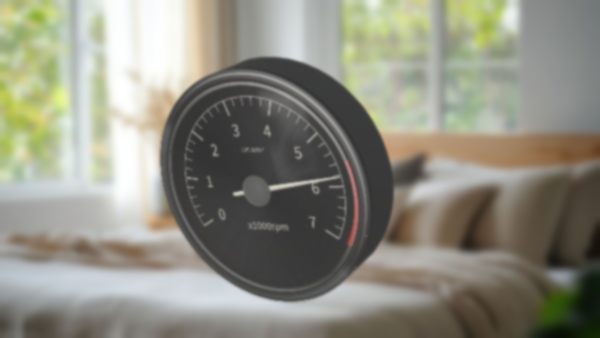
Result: 5800 rpm
